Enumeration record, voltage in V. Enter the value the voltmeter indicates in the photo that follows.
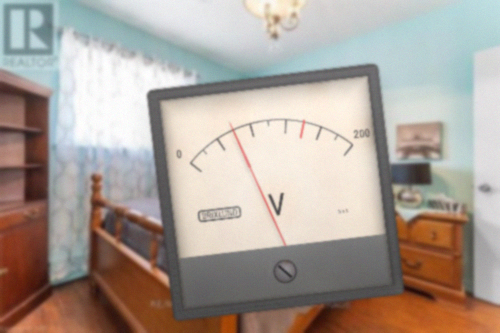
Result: 60 V
